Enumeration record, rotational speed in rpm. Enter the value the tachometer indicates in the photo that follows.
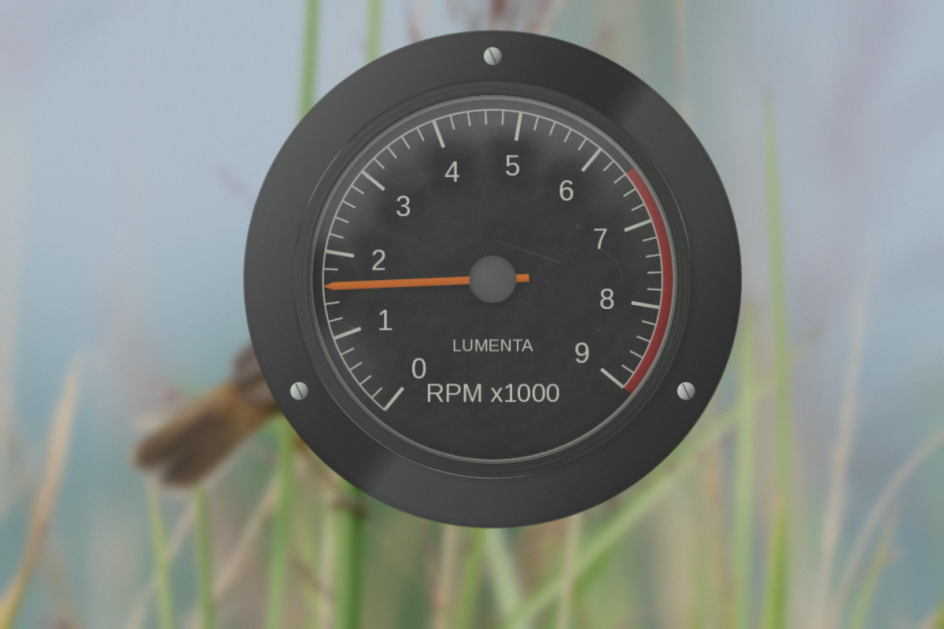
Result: 1600 rpm
